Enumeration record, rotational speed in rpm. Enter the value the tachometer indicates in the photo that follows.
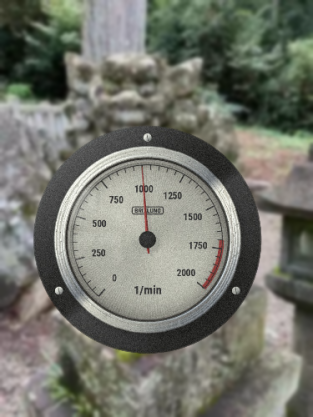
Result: 1000 rpm
